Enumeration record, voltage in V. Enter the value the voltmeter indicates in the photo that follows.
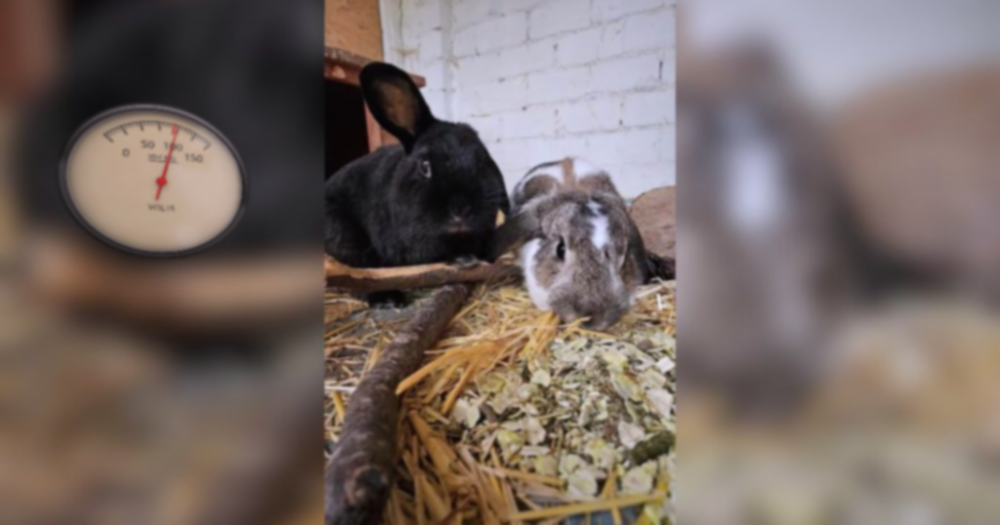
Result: 100 V
